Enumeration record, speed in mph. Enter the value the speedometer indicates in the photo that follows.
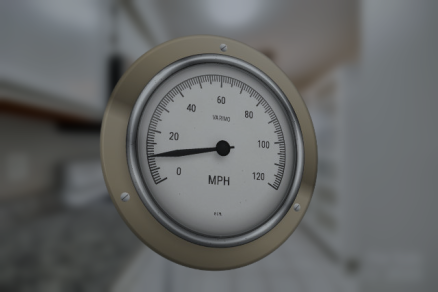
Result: 10 mph
